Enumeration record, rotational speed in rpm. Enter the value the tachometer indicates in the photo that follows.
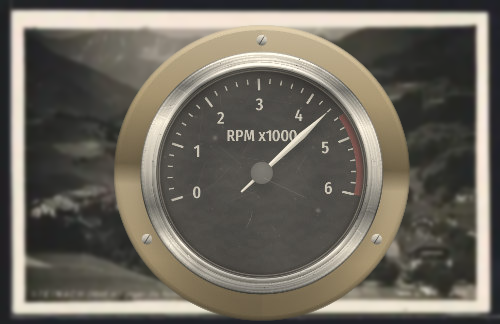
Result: 4400 rpm
